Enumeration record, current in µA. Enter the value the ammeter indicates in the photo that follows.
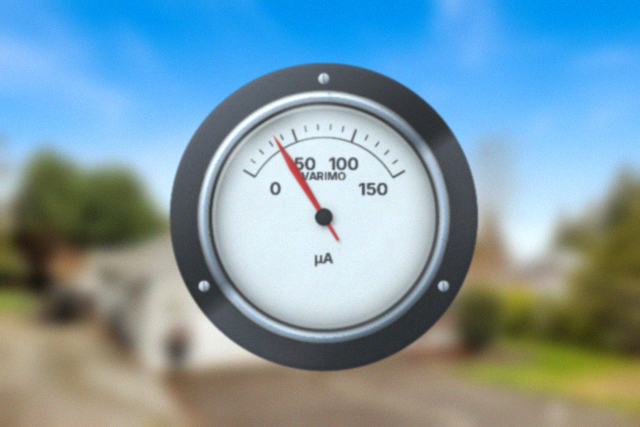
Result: 35 µA
